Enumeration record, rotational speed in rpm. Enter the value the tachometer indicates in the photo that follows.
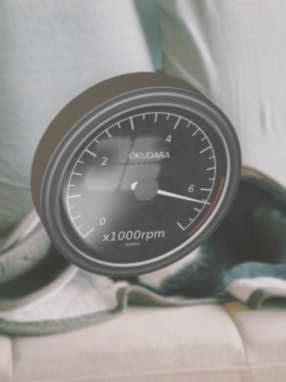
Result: 6250 rpm
